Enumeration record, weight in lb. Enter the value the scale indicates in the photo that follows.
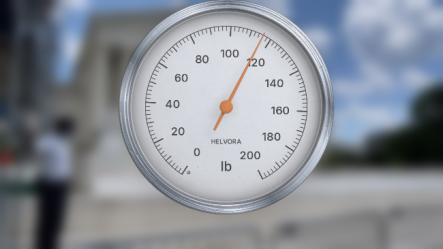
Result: 116 lb
